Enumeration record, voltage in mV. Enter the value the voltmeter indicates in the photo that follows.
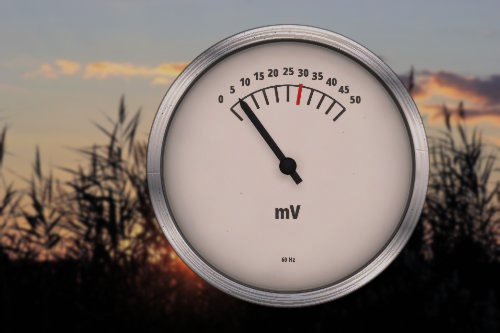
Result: 5 mV
